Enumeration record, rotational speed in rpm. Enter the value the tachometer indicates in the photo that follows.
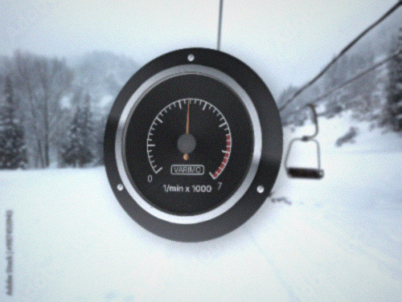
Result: 3400 rpm
